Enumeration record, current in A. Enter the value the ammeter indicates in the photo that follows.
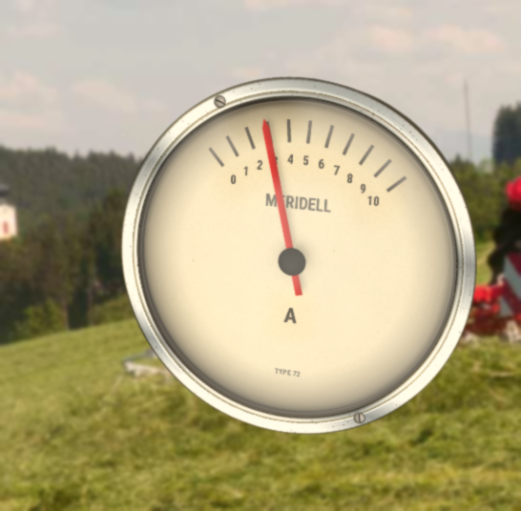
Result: 3 A
